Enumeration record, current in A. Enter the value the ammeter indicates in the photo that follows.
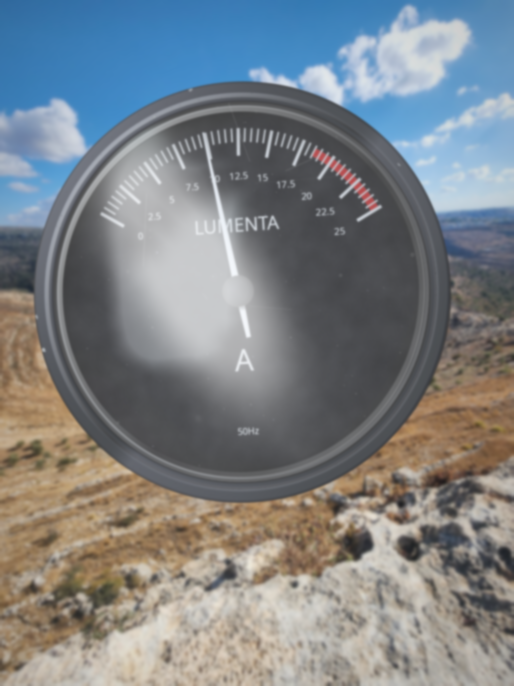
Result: 10 A
